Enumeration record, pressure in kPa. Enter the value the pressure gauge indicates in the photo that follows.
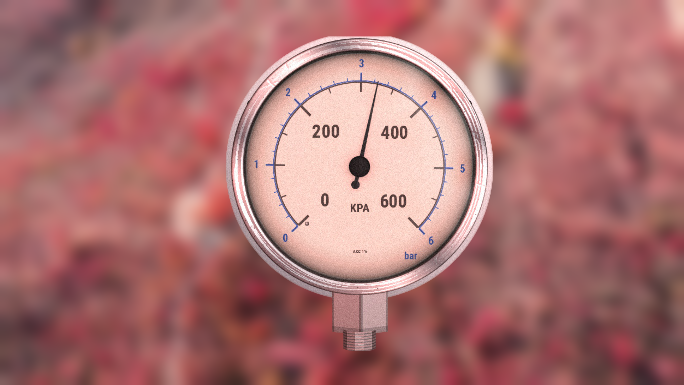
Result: 325 kPa
